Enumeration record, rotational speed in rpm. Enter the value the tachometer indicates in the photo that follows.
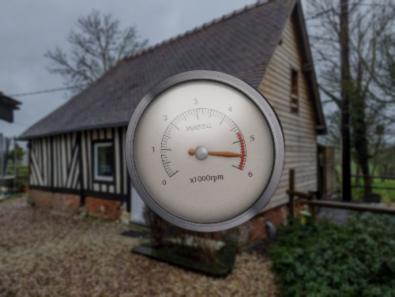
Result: 5500 rpm
